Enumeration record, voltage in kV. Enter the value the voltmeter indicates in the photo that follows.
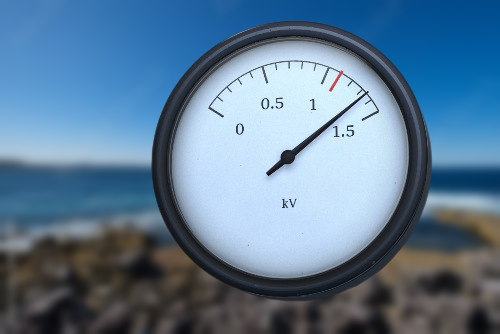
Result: 1.35 kV
